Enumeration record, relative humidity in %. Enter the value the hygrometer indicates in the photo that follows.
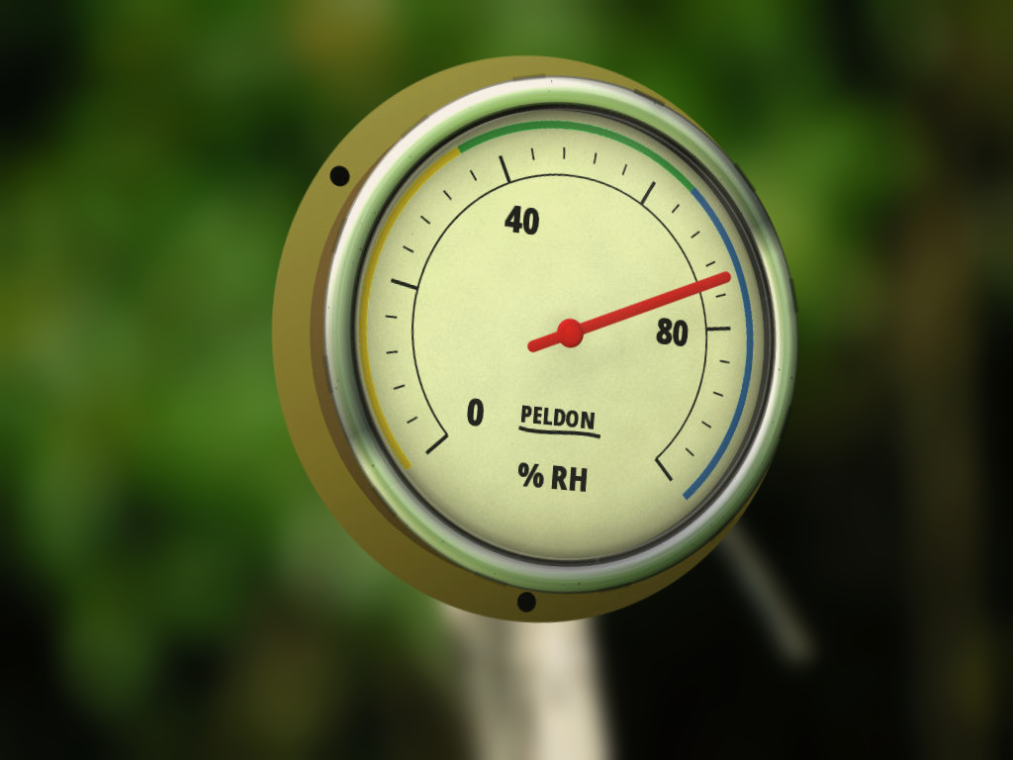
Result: 74 %
